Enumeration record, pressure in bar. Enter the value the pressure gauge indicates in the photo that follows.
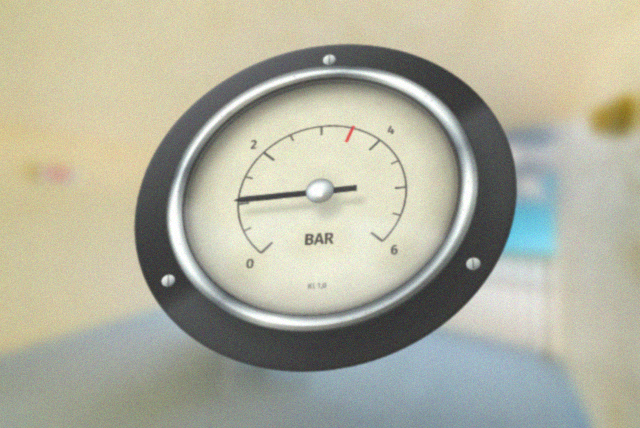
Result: 1 bar
